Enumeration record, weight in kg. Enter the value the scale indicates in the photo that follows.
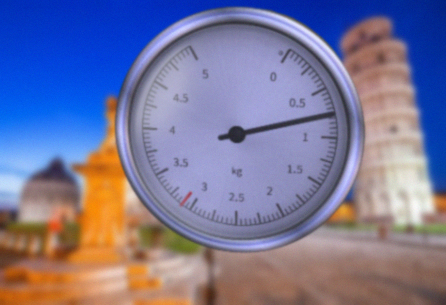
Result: 0.75 kg
